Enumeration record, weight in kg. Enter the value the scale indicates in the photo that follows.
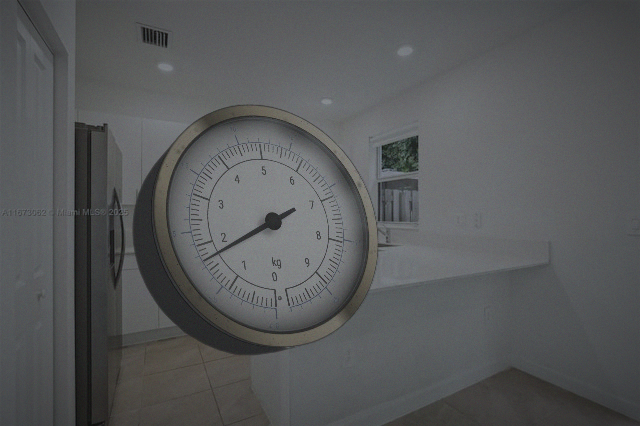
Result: 1.7 kg
